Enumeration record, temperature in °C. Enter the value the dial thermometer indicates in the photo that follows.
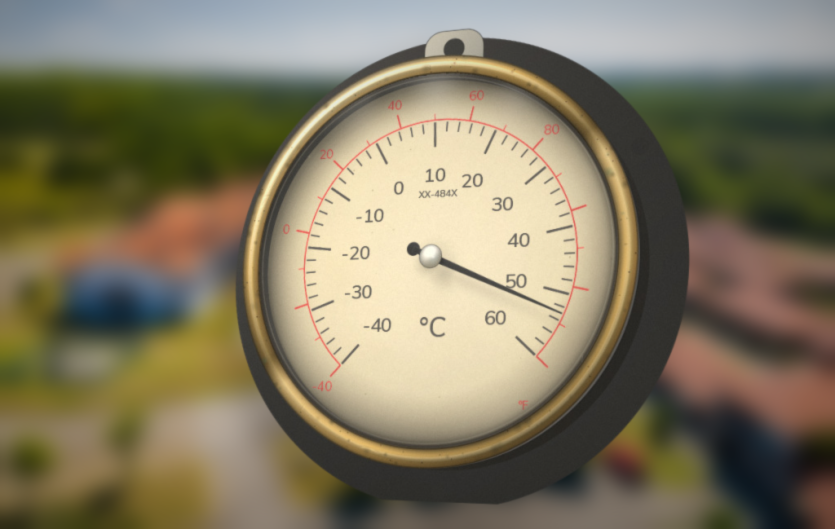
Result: 53 °C
